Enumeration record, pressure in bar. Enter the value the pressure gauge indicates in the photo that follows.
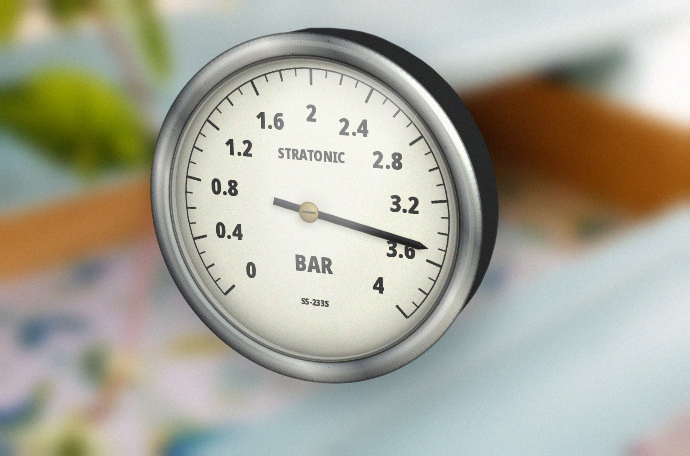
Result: 3.5 bar
